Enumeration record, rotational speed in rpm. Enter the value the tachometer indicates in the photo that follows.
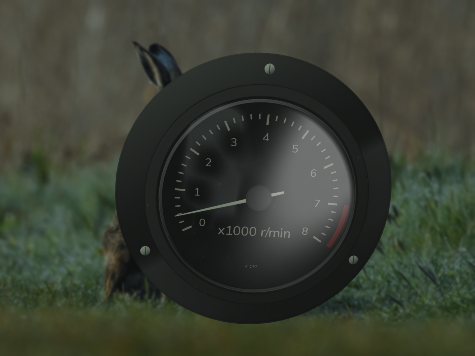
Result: 400 rpm
